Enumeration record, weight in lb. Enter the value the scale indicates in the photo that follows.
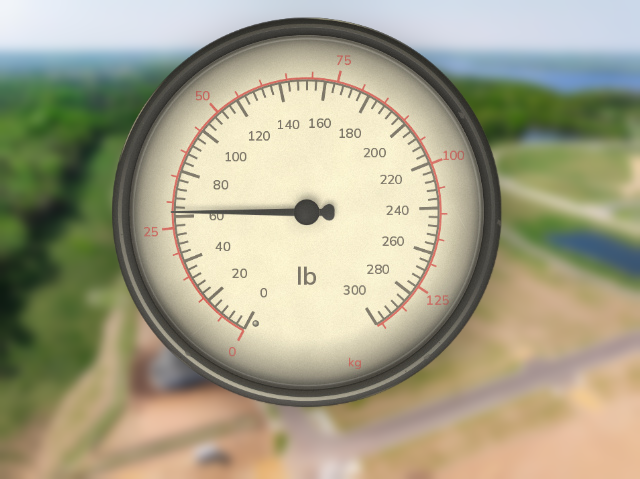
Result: 62 lb
